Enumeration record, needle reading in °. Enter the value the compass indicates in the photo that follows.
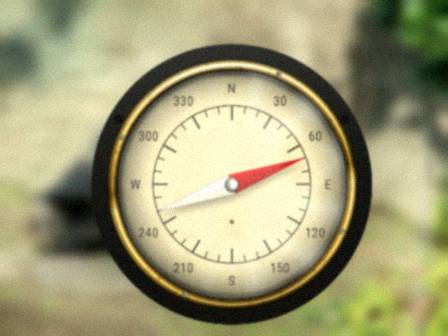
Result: 70 °
